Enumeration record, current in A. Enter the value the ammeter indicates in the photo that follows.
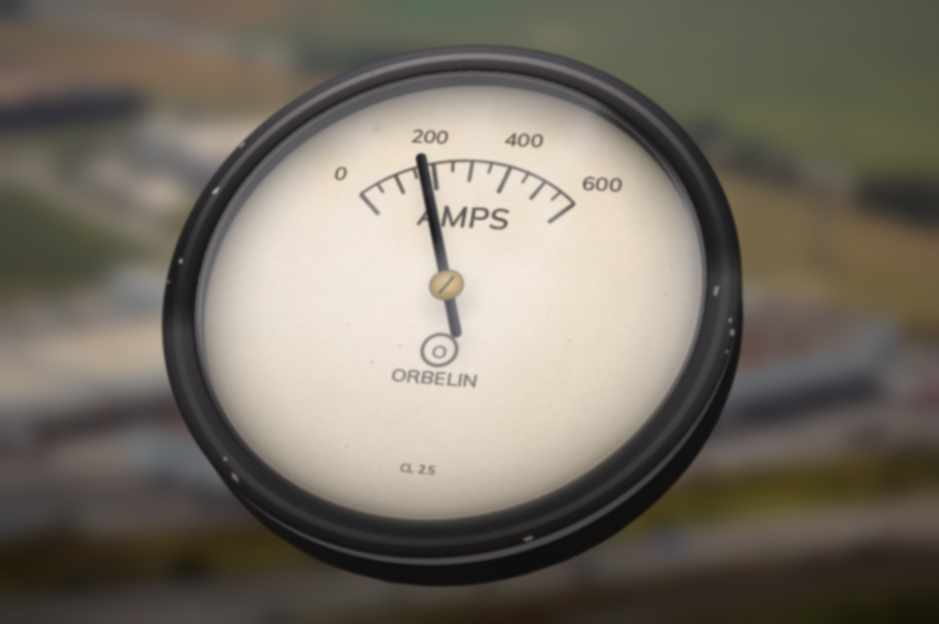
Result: 175 A
